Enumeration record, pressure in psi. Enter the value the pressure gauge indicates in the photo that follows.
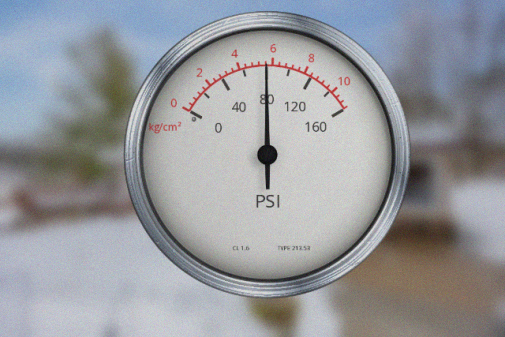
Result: 80 psi
